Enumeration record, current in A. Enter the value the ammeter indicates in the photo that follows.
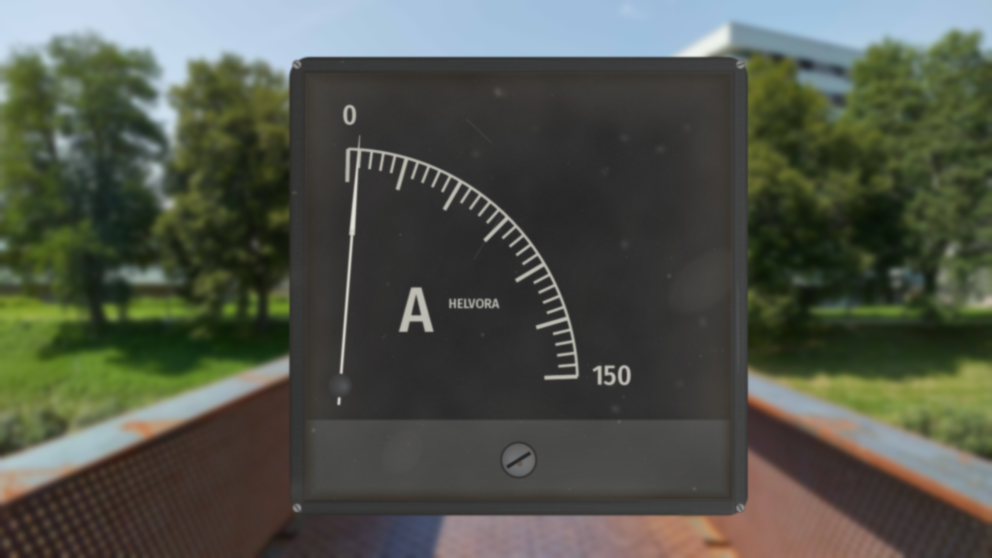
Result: 5 A
